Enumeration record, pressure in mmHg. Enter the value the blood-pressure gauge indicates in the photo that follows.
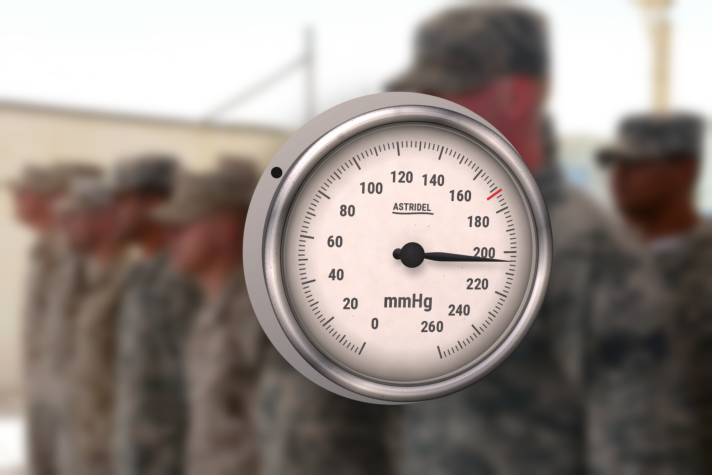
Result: 204 mmHg
